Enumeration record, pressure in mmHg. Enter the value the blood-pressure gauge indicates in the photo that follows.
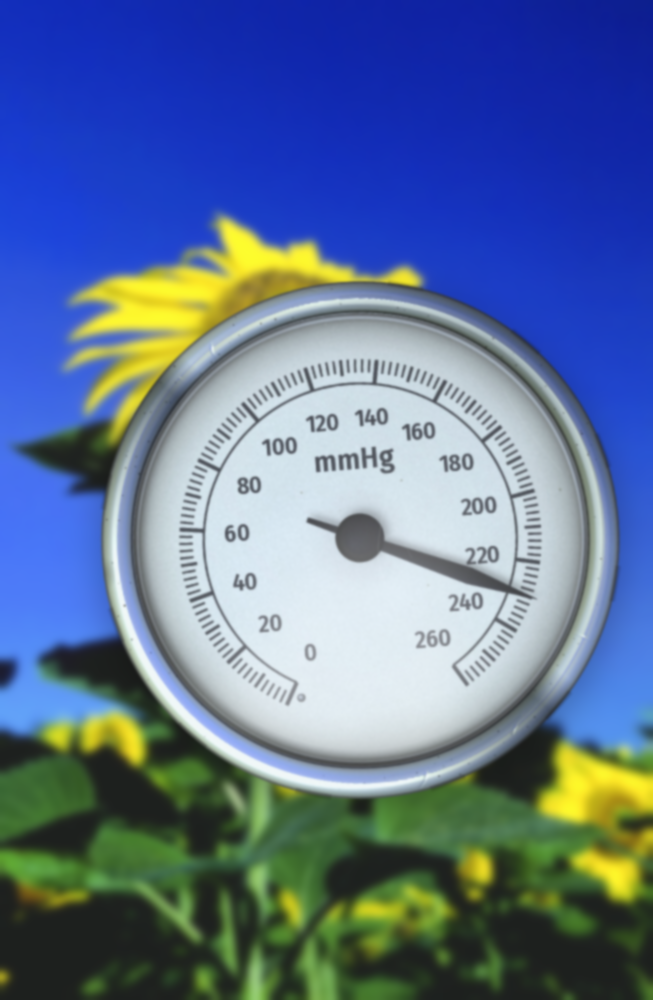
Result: 230 mmHg
